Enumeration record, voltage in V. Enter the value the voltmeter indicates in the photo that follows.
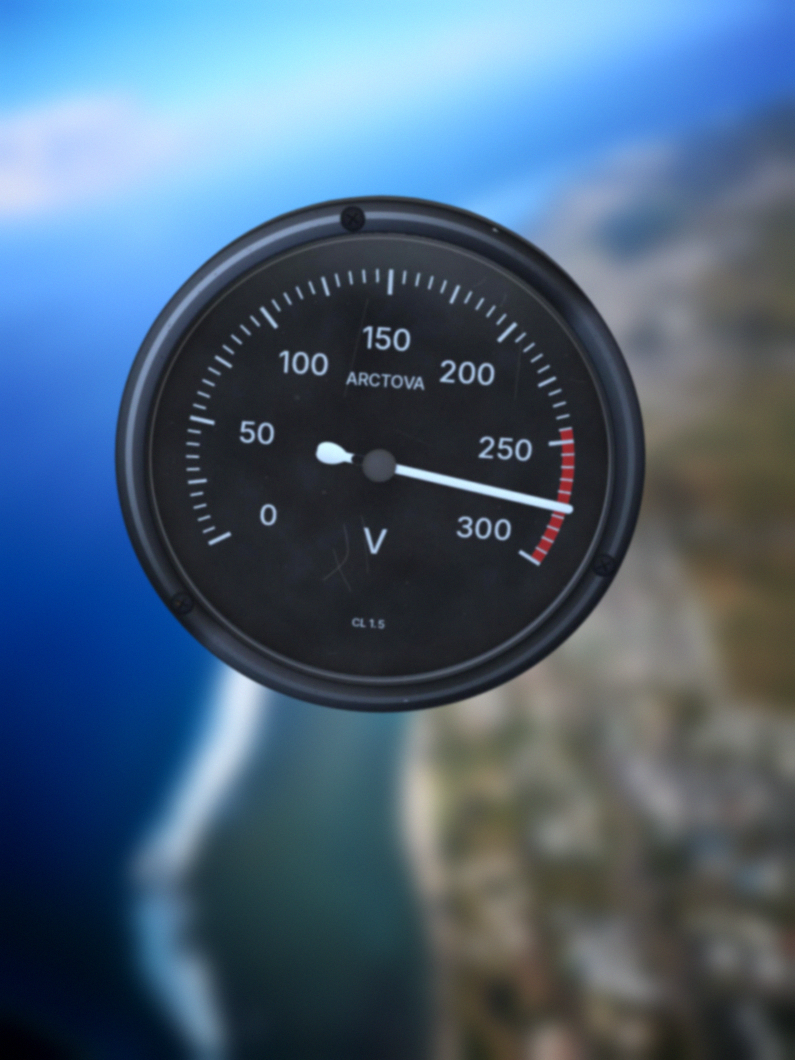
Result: 275 V
